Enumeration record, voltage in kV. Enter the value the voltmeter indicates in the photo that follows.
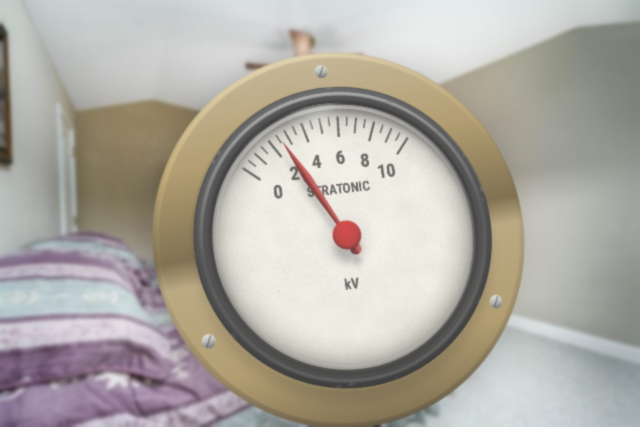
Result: 2.5 kV
